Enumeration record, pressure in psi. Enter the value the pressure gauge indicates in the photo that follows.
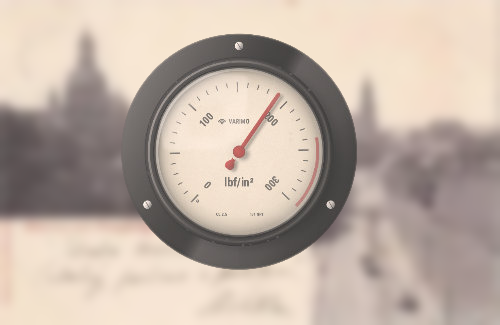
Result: 190 psi
